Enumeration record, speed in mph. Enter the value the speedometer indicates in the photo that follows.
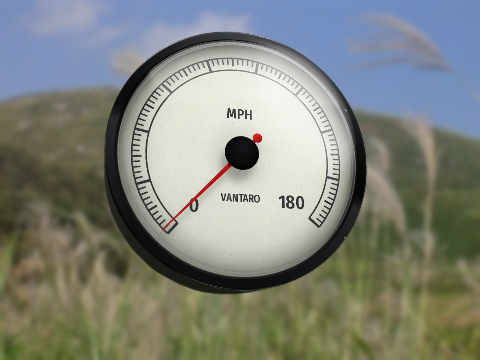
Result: 2 mph
